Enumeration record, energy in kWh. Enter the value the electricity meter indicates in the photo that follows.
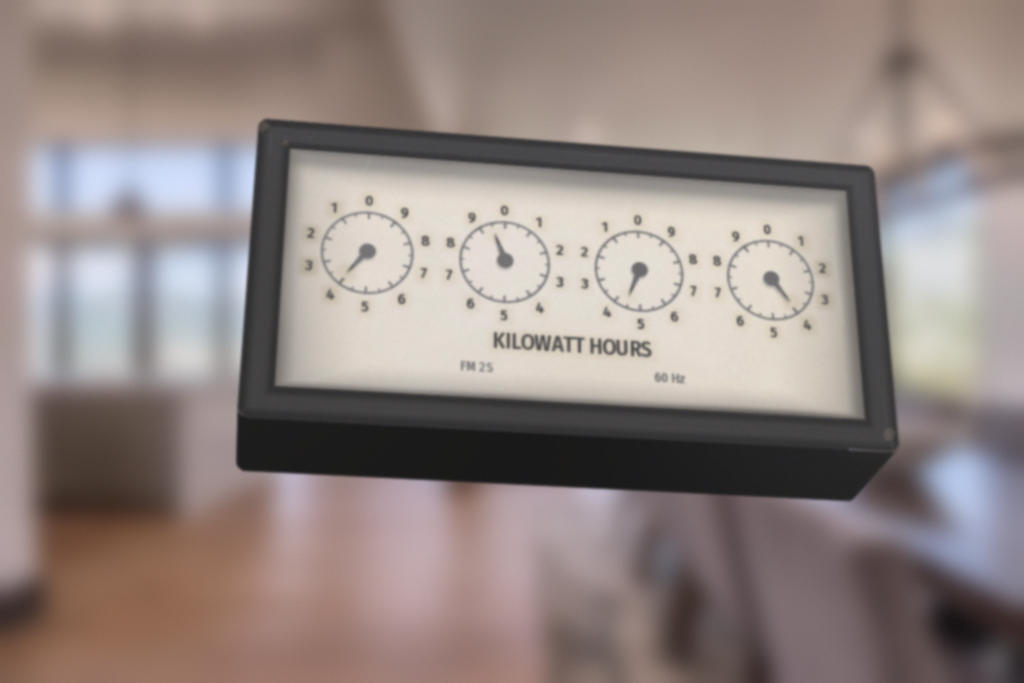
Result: 3944 kWh
